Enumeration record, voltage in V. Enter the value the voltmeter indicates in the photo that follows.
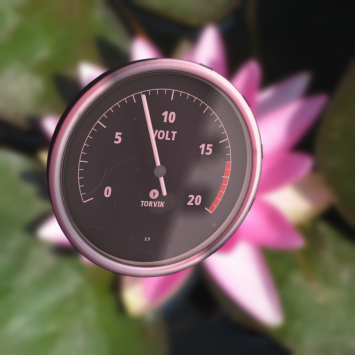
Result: 8 V
